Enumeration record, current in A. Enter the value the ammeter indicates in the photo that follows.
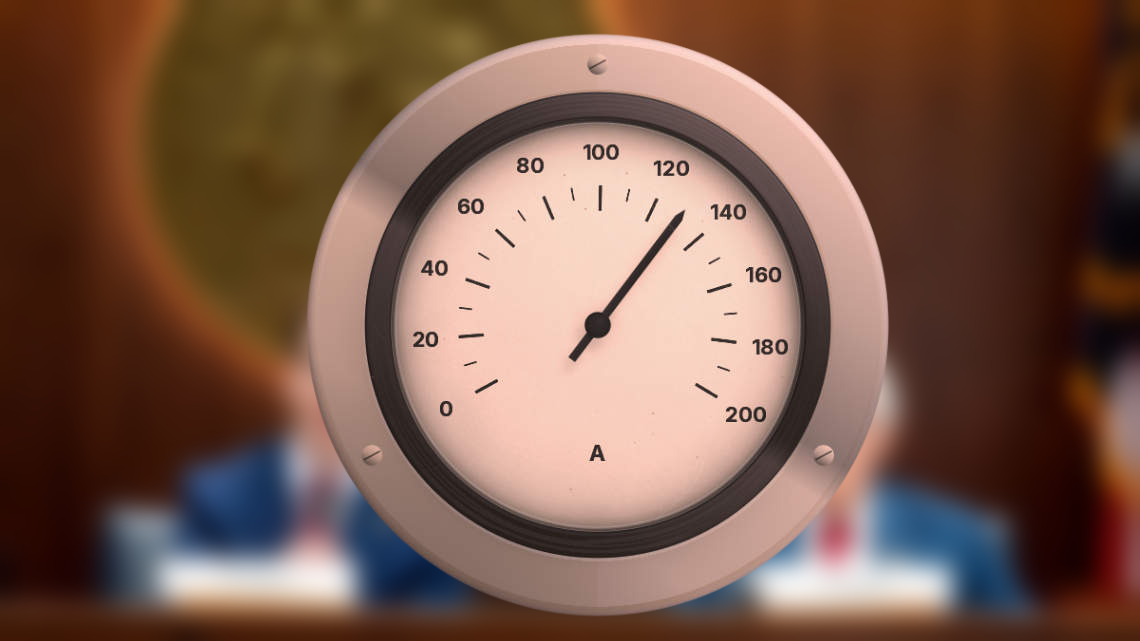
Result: 130 A
